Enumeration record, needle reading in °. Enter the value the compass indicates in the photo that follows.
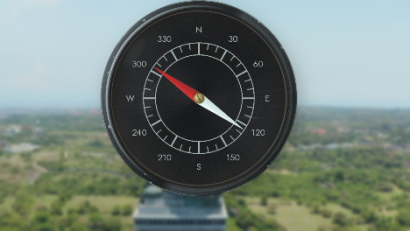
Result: 305 °
